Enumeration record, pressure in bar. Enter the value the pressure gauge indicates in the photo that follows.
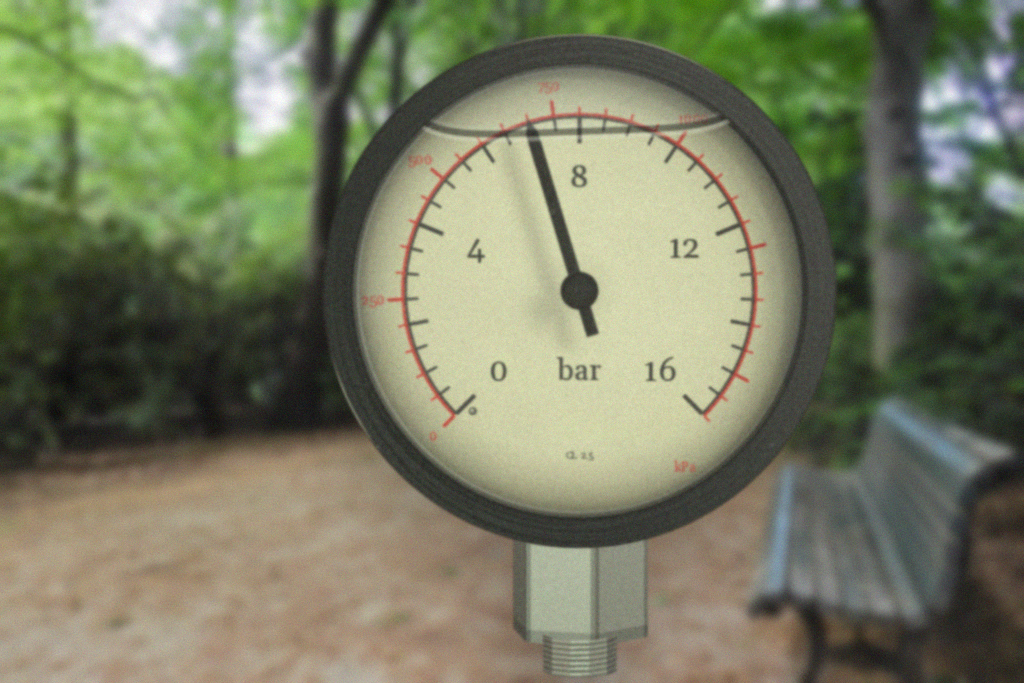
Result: 7 bar
